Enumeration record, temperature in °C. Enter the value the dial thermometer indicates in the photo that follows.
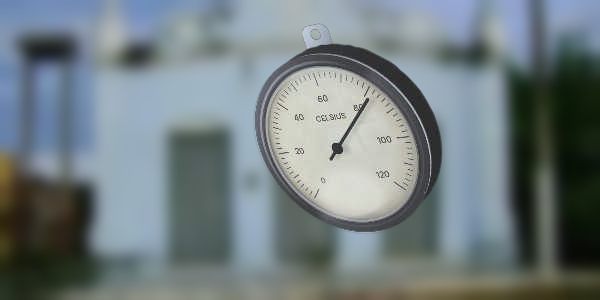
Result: 82 °C
